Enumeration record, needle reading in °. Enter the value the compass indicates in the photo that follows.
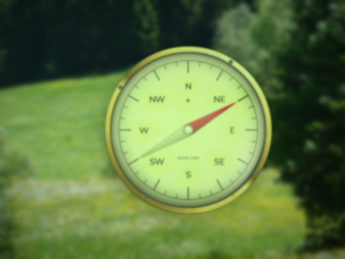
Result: 60 °
